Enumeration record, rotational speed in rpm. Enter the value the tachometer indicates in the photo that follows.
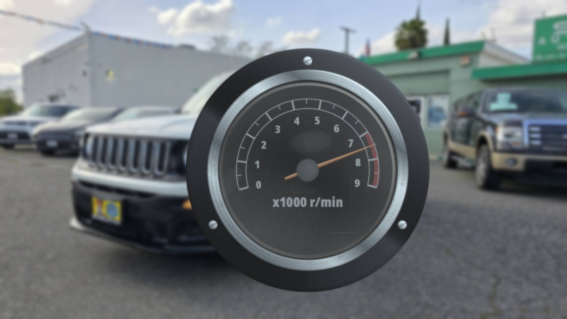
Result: 7500 rpm
